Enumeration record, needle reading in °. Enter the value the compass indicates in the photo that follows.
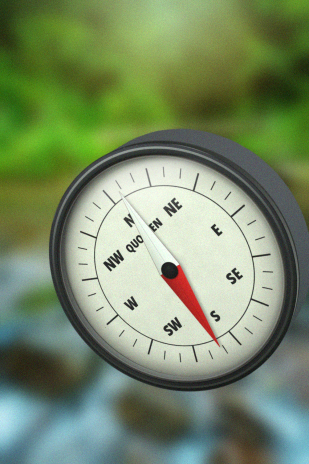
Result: 190 °
